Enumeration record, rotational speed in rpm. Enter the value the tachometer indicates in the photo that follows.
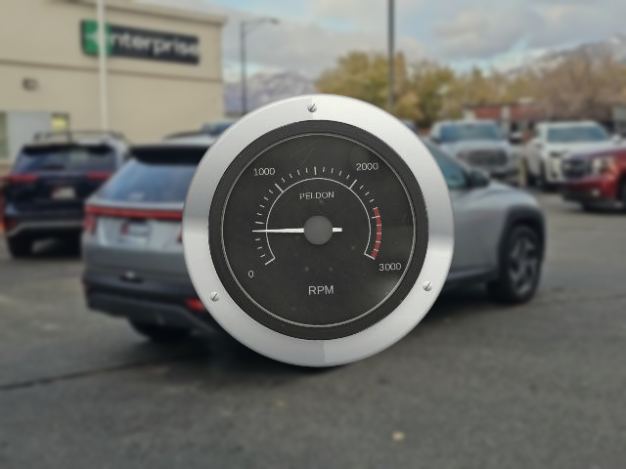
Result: 400 rpm
